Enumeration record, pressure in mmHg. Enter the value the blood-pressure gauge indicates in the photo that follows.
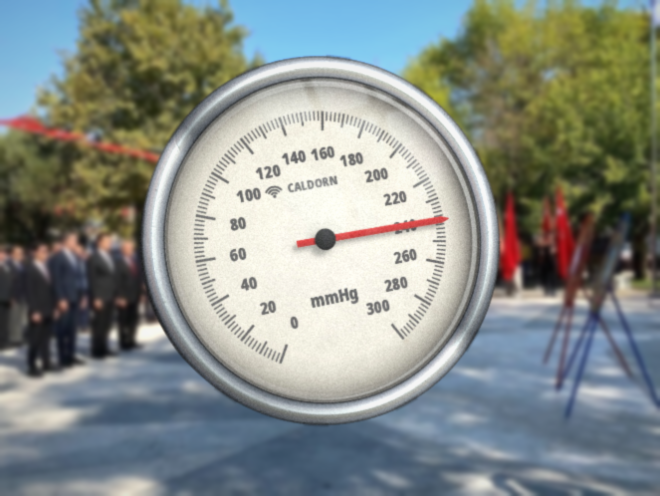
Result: 240 mmHg
